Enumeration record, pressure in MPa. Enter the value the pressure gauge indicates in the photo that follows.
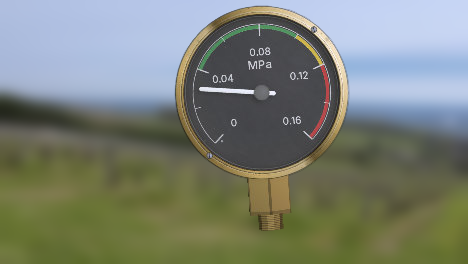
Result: 0.03 MPa
